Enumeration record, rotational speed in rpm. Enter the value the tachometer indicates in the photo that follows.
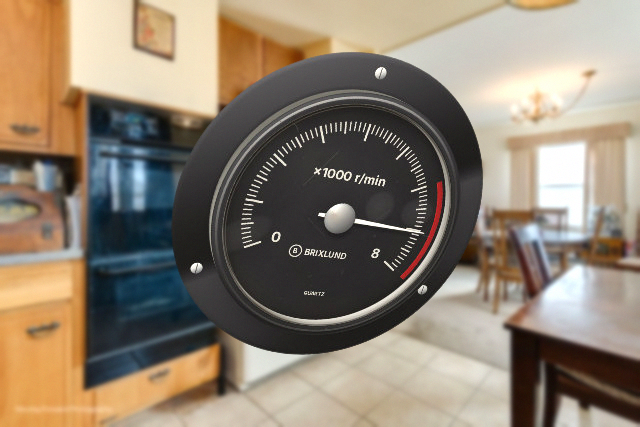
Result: 7000 rpm
